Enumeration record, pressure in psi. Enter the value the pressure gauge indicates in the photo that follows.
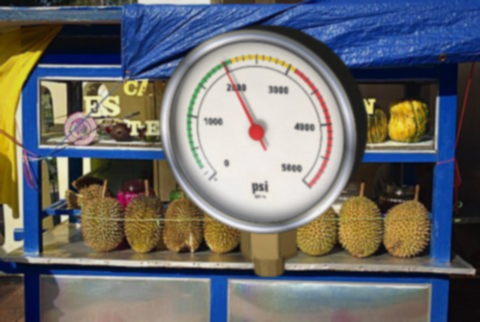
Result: 2000 psi
